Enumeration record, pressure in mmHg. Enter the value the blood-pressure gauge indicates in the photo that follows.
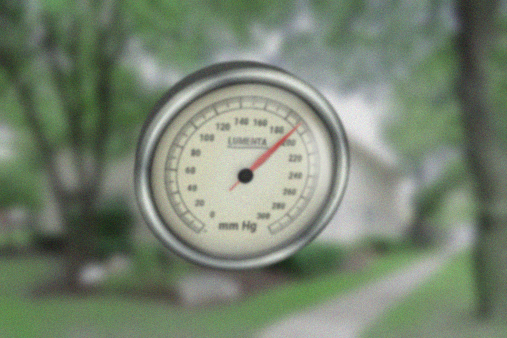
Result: 190 mmHg
